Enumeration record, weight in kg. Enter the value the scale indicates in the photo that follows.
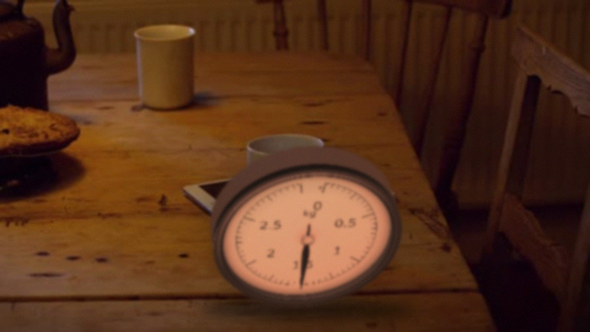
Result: 1.5 kg
